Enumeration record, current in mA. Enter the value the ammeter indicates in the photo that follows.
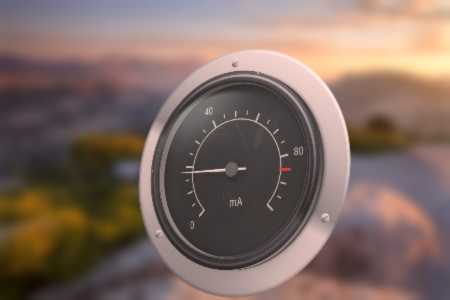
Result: 17.5 mA
